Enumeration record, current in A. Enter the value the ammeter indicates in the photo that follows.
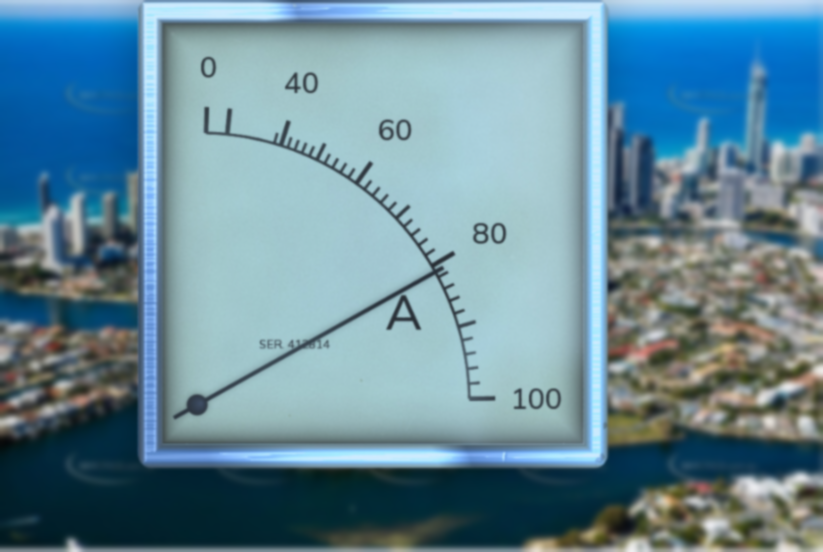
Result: 81 A
